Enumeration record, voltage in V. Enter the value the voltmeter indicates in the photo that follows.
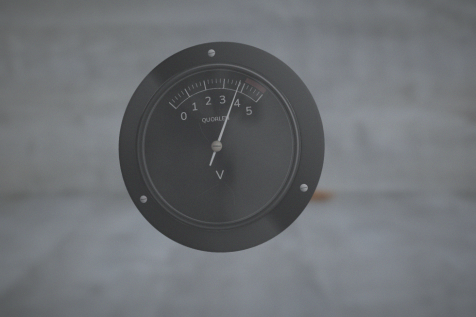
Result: 3.8 V
